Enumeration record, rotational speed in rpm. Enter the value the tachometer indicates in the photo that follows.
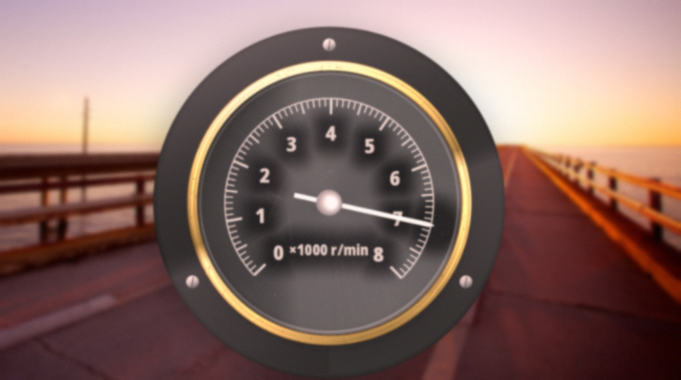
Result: 7000 rpm
